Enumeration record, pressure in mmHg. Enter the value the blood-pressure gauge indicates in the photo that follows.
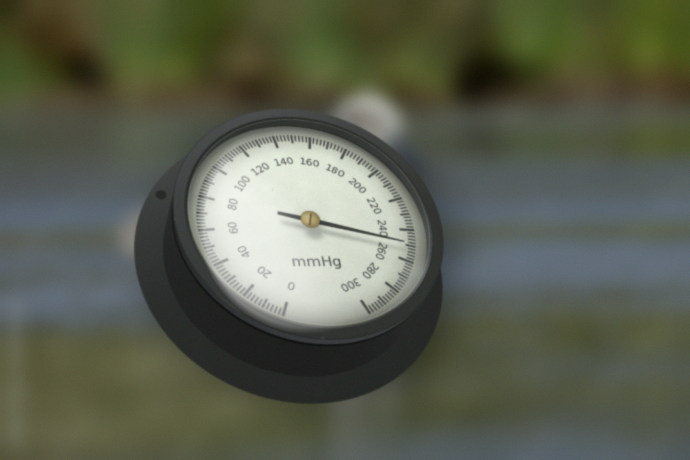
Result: 250 mmHg
